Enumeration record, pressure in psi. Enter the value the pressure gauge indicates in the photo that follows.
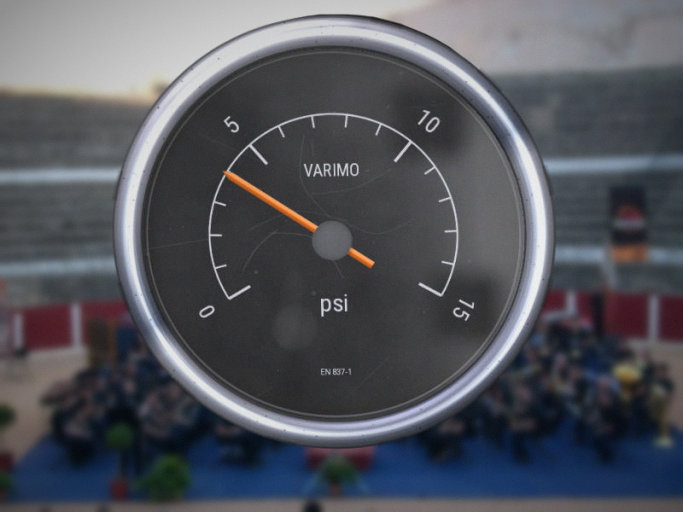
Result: 4 psi
